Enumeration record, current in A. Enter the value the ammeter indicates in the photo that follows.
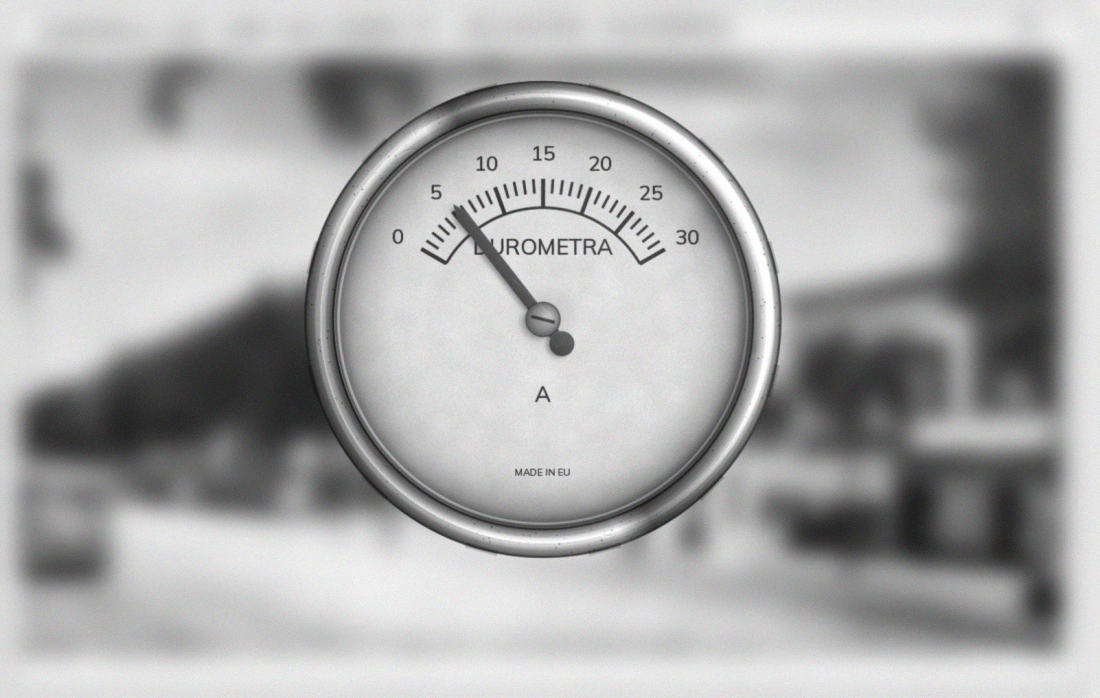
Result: 5.5 A
